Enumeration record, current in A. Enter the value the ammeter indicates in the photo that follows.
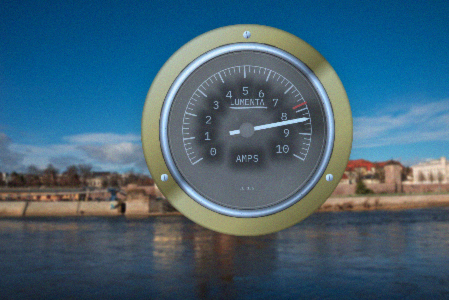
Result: 8.4 A
